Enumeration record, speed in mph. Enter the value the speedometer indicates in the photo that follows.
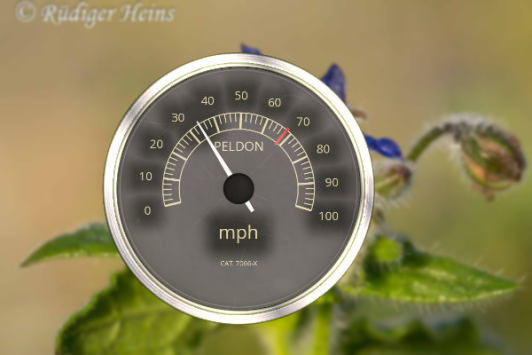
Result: 34 mph
